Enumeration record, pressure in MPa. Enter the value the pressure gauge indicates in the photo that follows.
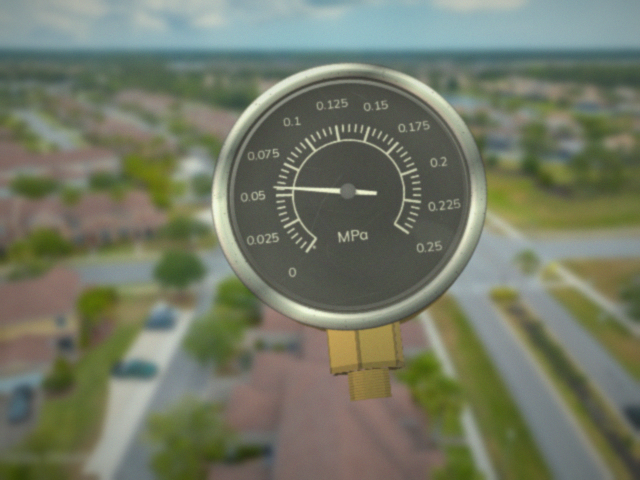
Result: 0.055 MPa
